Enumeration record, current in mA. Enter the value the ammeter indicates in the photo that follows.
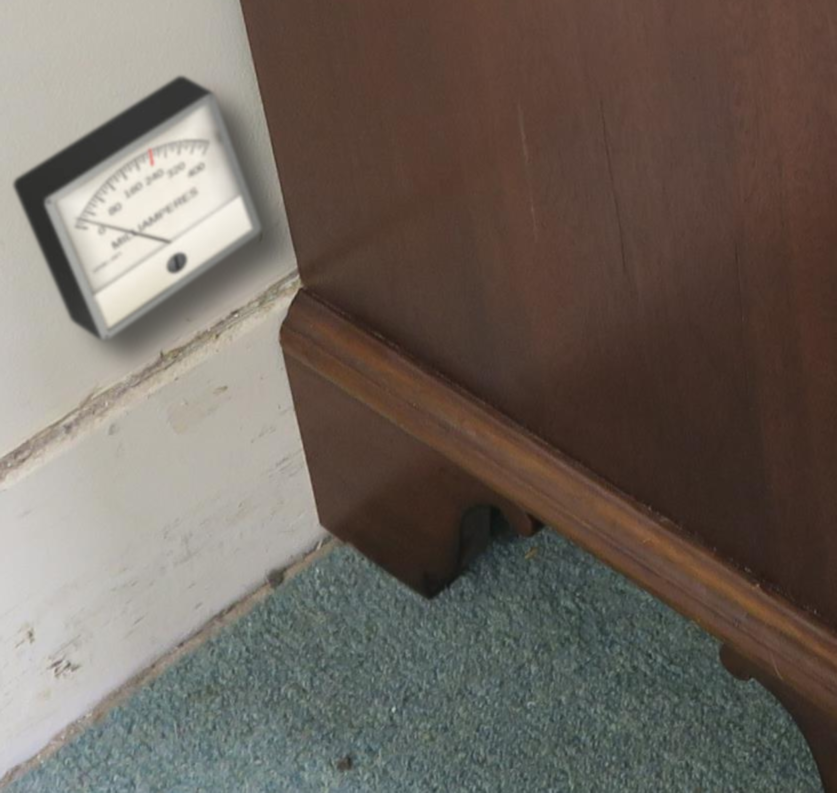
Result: 20 mA
